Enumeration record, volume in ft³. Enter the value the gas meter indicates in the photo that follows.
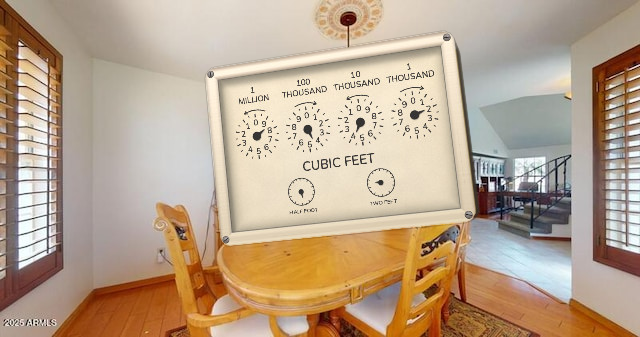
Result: 844200 ft³
